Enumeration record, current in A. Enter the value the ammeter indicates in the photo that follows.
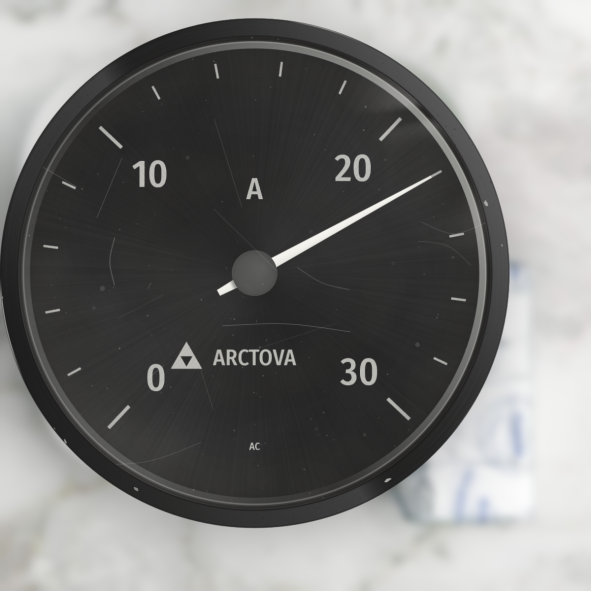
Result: 22 A
